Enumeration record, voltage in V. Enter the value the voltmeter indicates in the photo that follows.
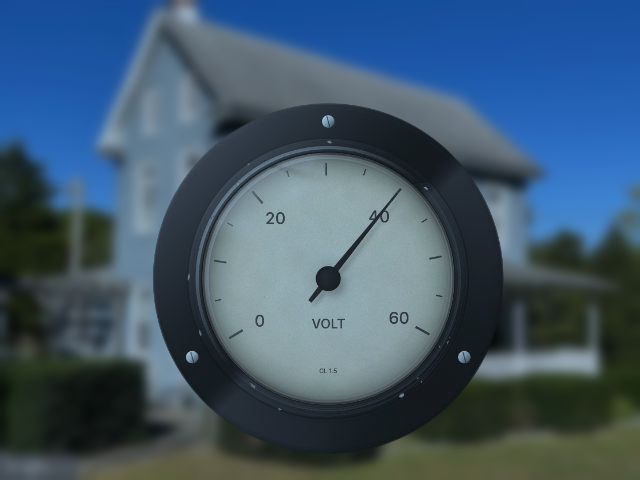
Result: 40 V
